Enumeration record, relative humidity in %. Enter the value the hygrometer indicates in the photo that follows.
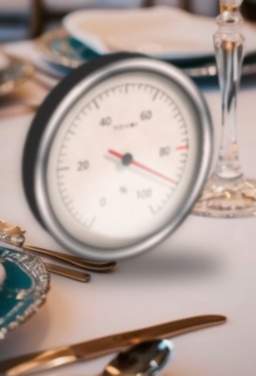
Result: 90 %
